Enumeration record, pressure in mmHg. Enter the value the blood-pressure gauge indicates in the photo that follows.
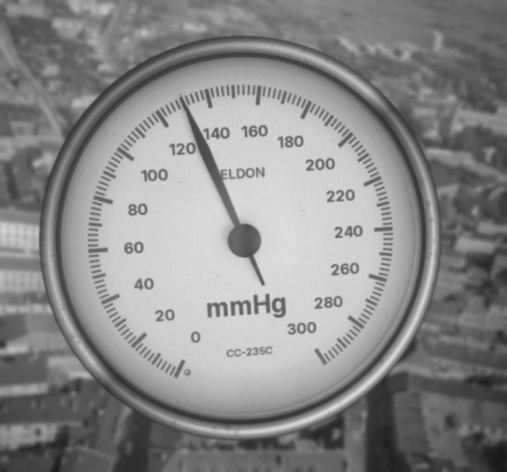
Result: 130 mmHg
